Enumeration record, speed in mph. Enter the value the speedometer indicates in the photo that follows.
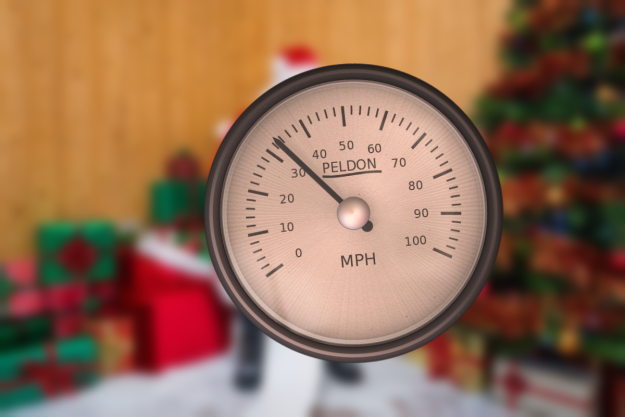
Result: 33 mph
